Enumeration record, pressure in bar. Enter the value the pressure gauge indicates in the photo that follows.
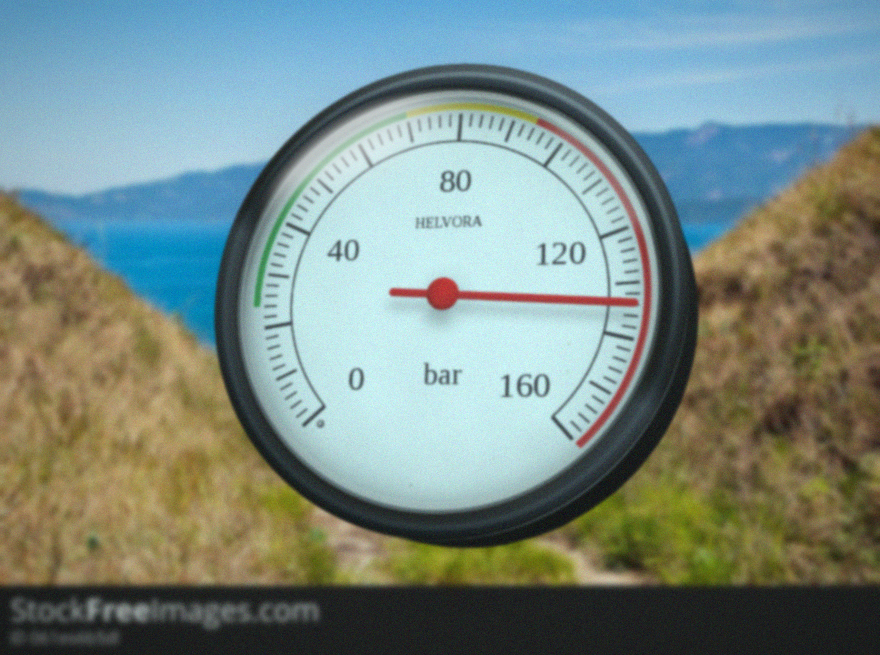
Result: 134 bar
